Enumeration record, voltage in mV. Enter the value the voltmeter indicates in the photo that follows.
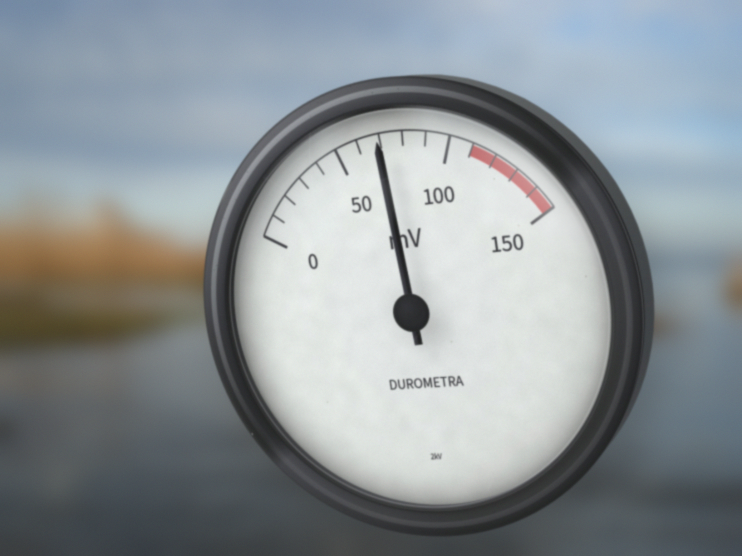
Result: 70 mV
